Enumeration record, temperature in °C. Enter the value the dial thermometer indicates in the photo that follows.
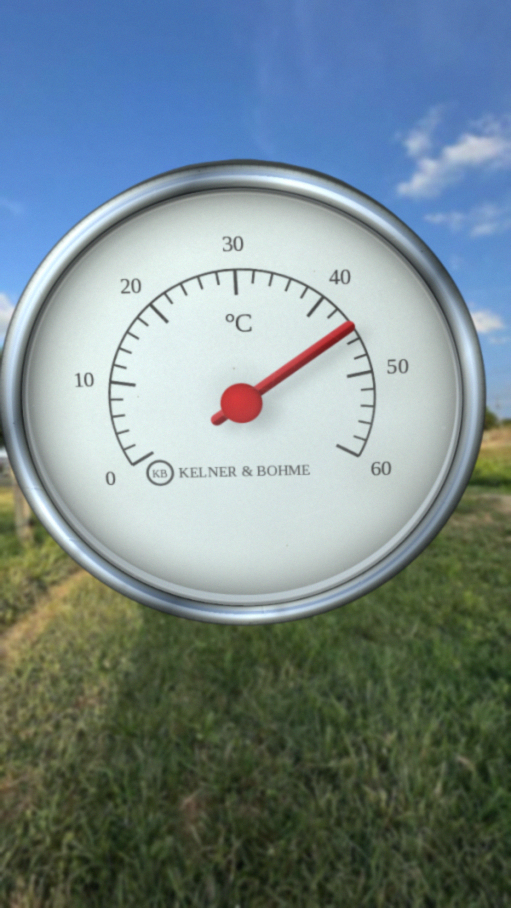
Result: 44 °C
